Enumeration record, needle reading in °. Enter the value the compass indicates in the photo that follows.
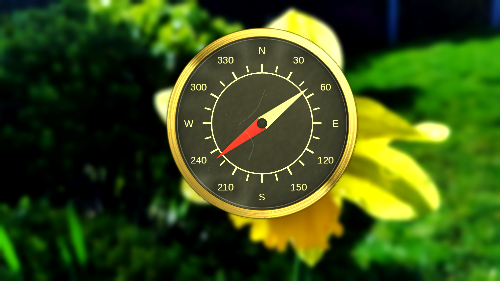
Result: 232.5 °
